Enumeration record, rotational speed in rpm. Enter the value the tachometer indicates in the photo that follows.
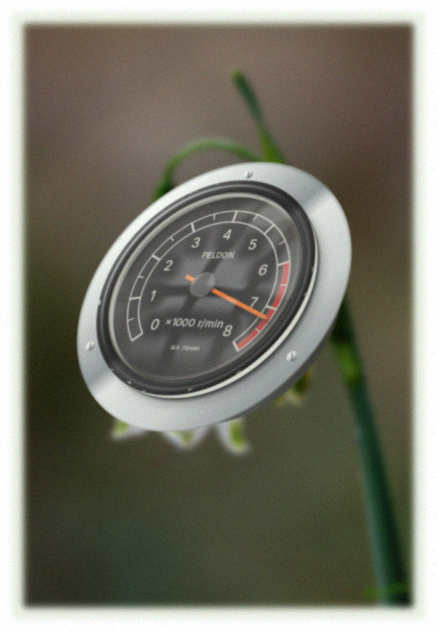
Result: 7250 rpm
